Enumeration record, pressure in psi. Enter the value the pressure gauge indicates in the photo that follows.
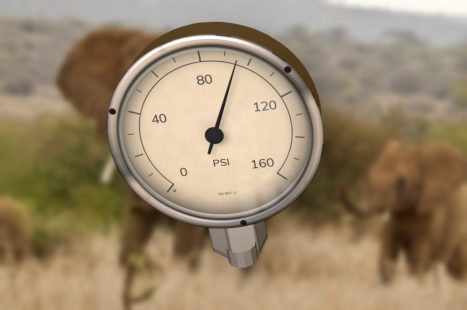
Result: 95 psi
